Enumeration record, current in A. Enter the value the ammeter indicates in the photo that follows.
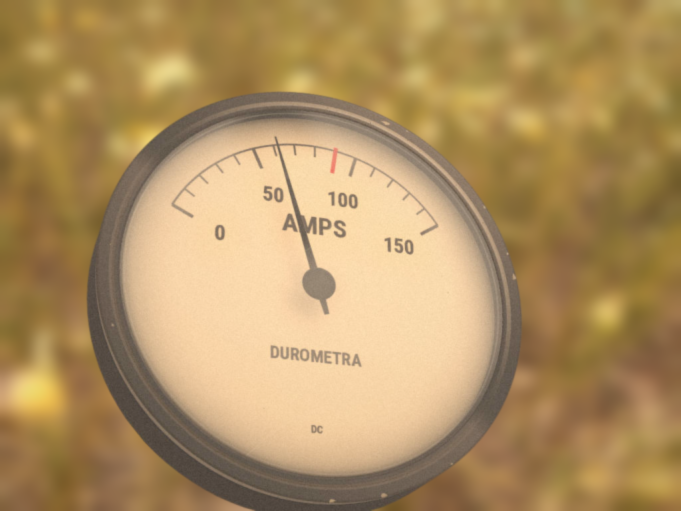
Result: 60 A
